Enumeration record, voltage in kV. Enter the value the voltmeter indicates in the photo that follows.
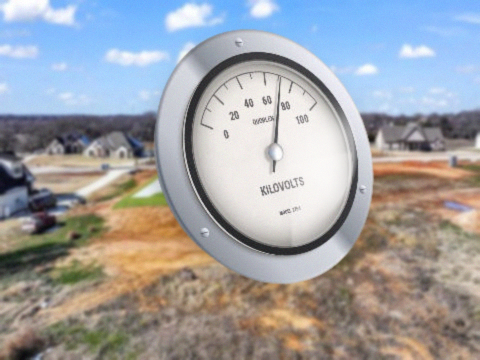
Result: 70 kV
